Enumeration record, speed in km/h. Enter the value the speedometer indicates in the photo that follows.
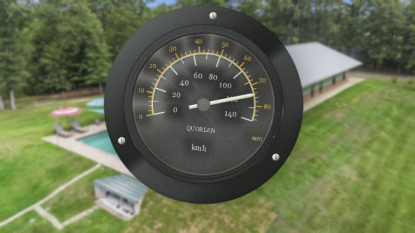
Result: 120 km/h
